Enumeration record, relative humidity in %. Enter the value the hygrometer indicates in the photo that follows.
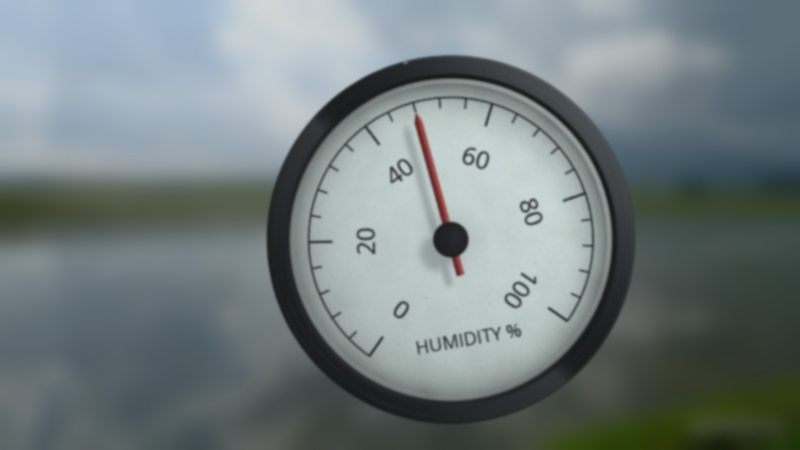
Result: 48 %
